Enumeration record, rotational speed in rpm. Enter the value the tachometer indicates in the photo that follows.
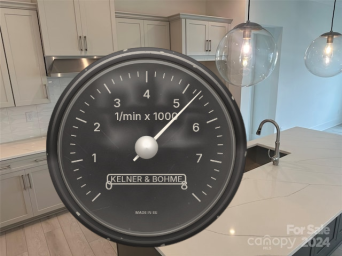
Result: 5300 rpm
